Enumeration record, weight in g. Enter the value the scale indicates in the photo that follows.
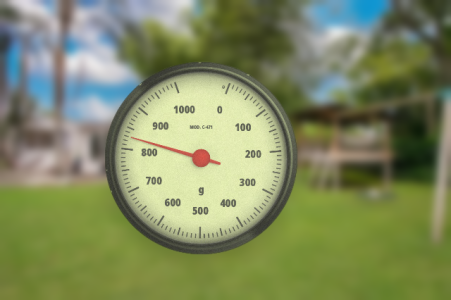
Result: 830 g
